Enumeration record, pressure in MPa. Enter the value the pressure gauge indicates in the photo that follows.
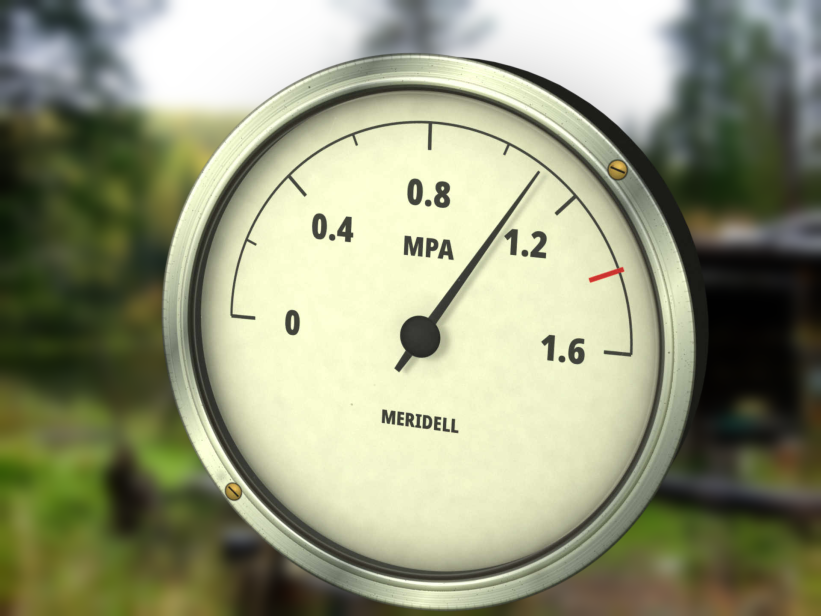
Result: 1.1 MPa
